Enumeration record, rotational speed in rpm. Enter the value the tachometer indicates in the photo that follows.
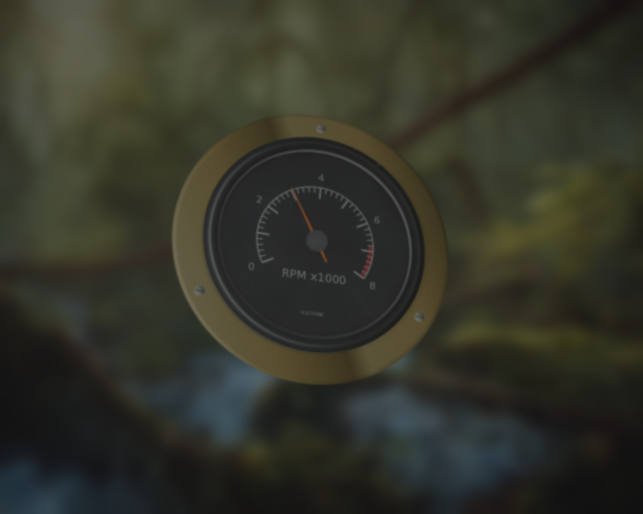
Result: 3000 rpm
